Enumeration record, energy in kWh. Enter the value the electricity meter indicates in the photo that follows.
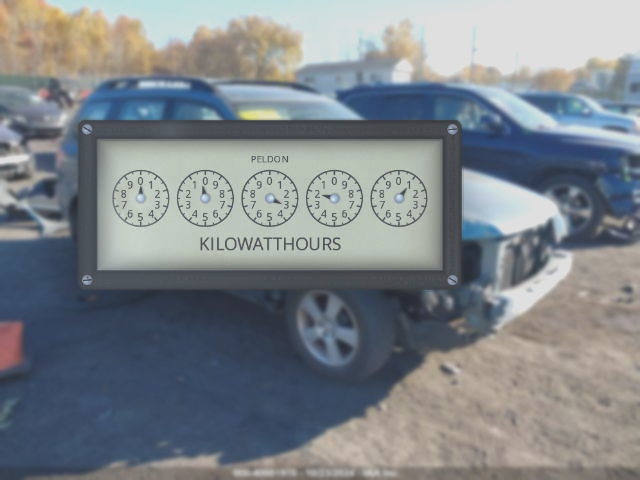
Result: 321 kWh
